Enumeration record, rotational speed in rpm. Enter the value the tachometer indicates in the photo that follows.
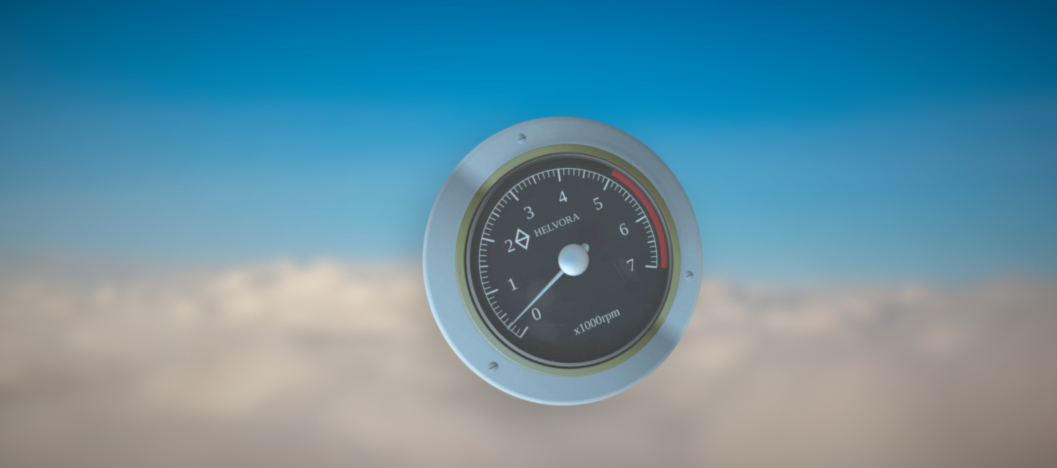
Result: 300 rpm
